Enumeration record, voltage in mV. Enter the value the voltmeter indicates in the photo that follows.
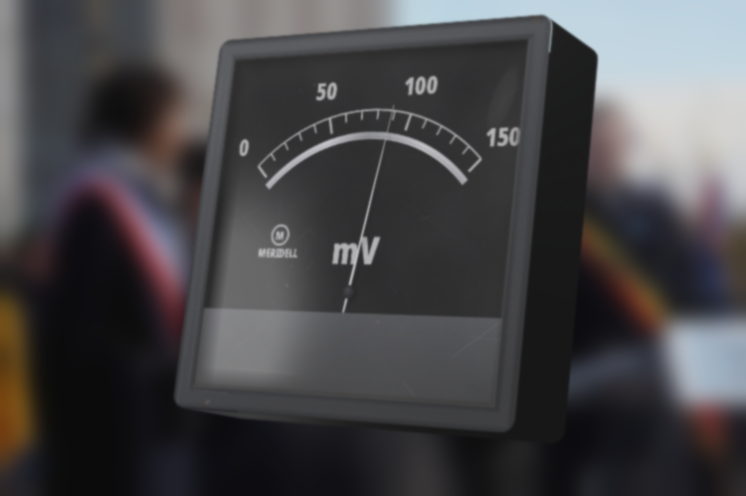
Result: 90 mV
